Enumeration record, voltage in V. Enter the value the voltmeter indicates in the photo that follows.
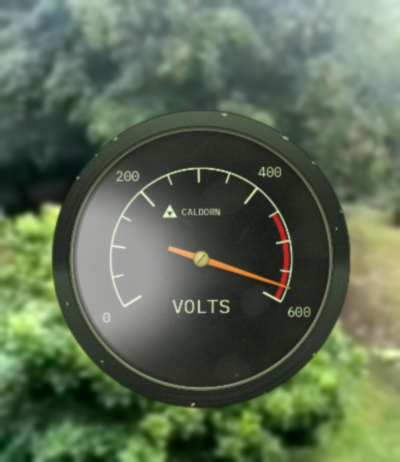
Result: 575 V
